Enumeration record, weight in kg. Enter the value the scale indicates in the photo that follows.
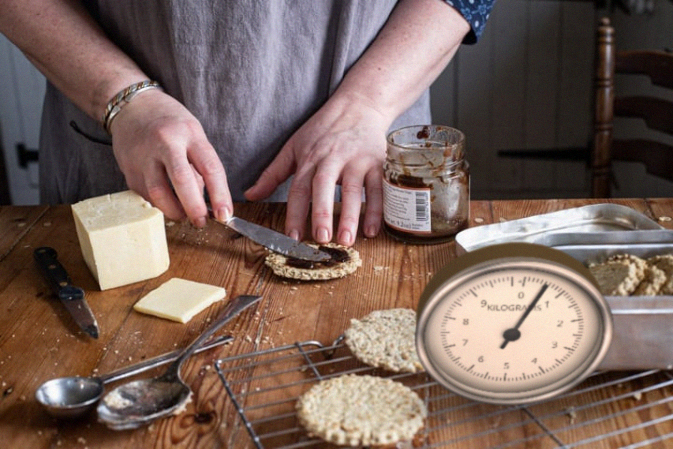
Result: 0.5 kg
